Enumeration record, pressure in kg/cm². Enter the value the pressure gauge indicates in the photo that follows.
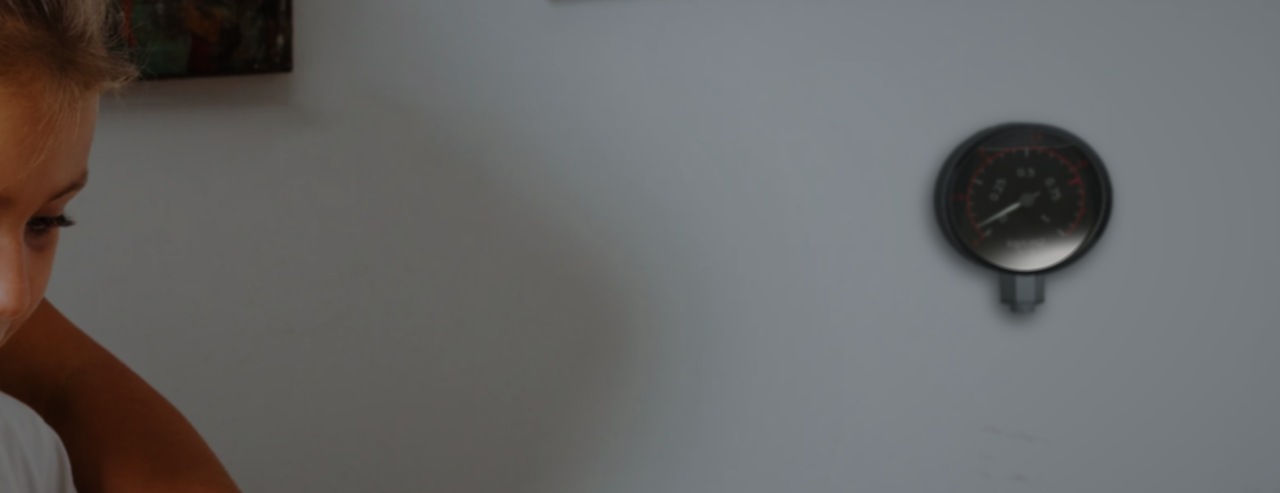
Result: 0.05 kg/cm²
